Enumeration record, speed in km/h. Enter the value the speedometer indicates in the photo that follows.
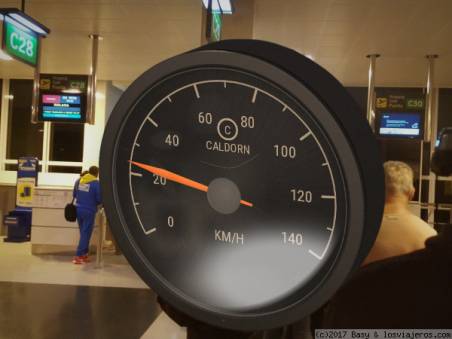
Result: 25 km/h
